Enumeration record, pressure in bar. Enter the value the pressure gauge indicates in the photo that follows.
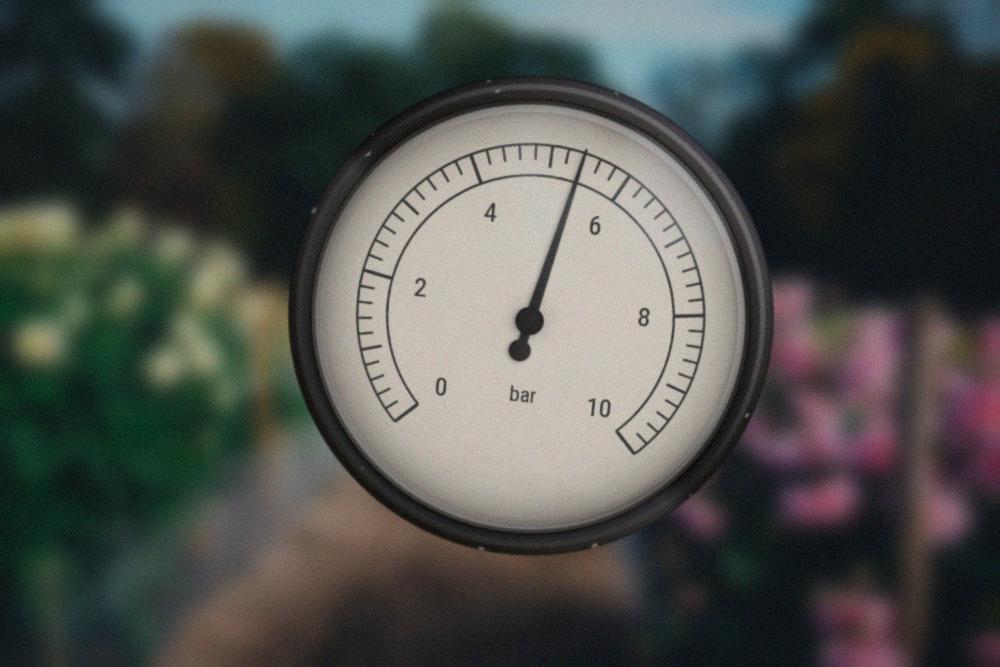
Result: 5.4 bar
